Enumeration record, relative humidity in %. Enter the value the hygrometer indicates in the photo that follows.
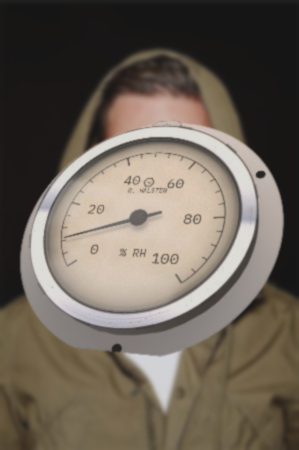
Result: 8 %
